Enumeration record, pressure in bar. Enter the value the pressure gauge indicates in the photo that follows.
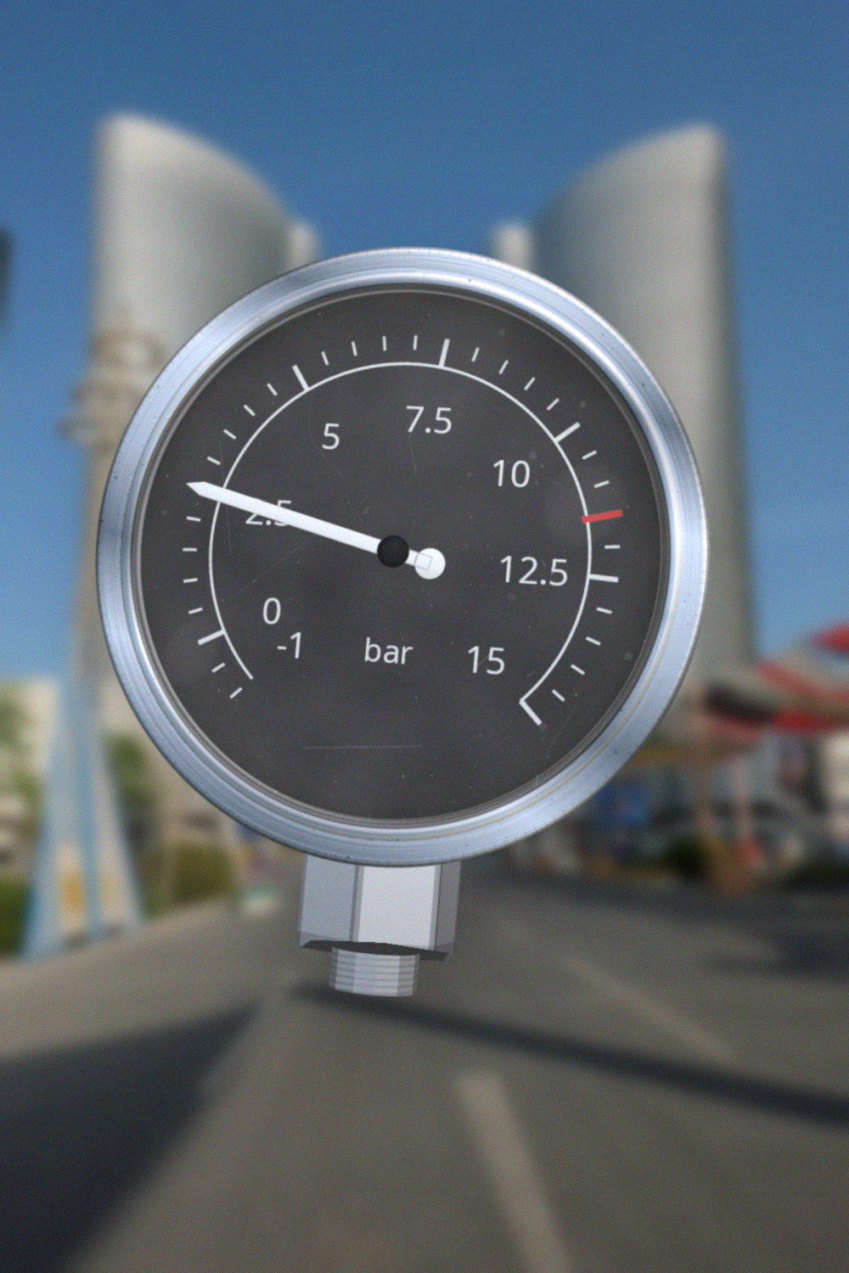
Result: 2.5 bar
